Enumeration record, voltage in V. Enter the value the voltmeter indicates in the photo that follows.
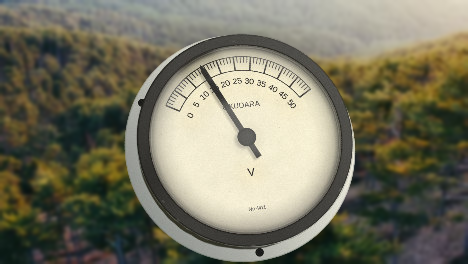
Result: 15 V
